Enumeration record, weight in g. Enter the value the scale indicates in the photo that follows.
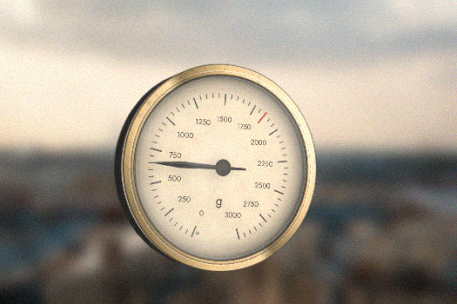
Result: 650 g
